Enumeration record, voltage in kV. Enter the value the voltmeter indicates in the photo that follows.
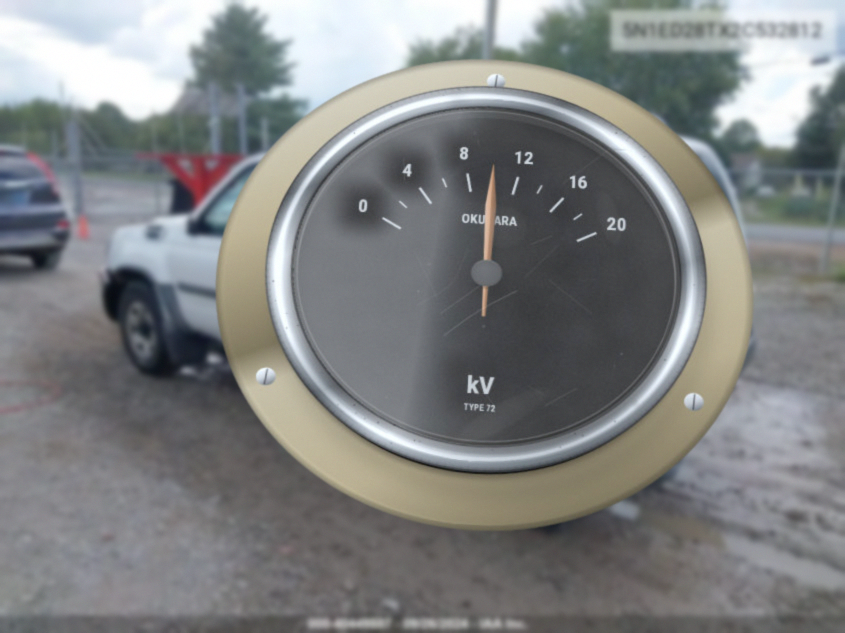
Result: 10 kV
